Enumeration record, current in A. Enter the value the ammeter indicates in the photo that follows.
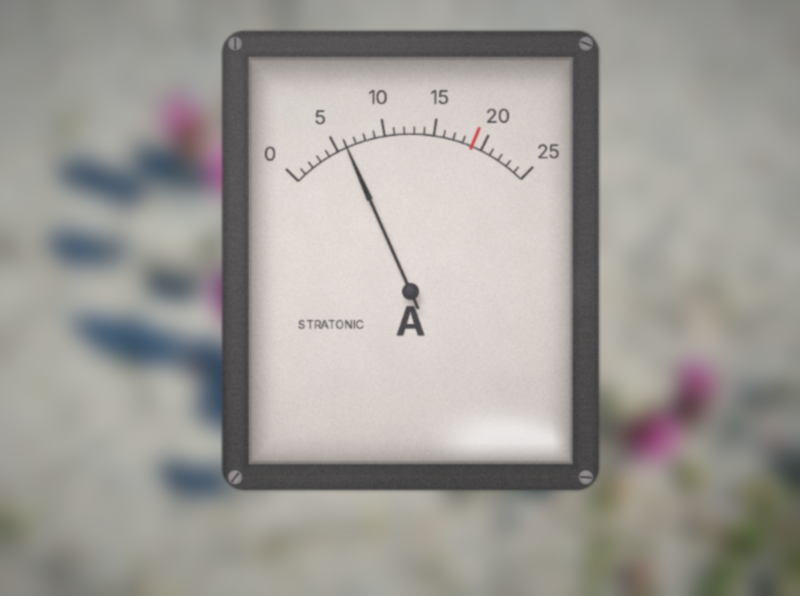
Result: 6 A
